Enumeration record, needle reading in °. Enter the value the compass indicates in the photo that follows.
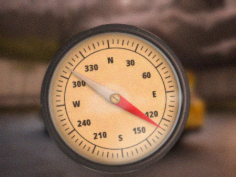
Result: 130 °
